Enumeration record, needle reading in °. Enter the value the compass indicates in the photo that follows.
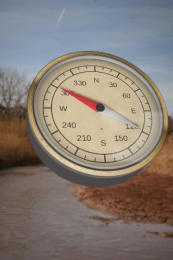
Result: 300 °
